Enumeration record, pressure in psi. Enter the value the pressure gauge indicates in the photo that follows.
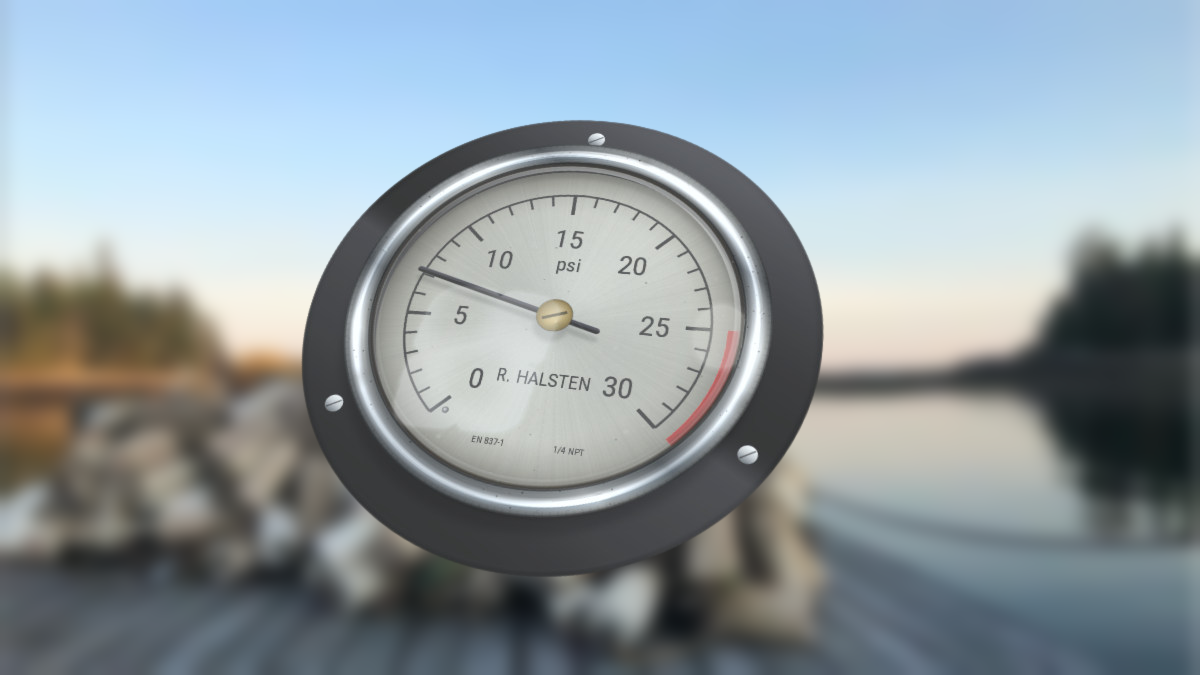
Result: 7 psi
